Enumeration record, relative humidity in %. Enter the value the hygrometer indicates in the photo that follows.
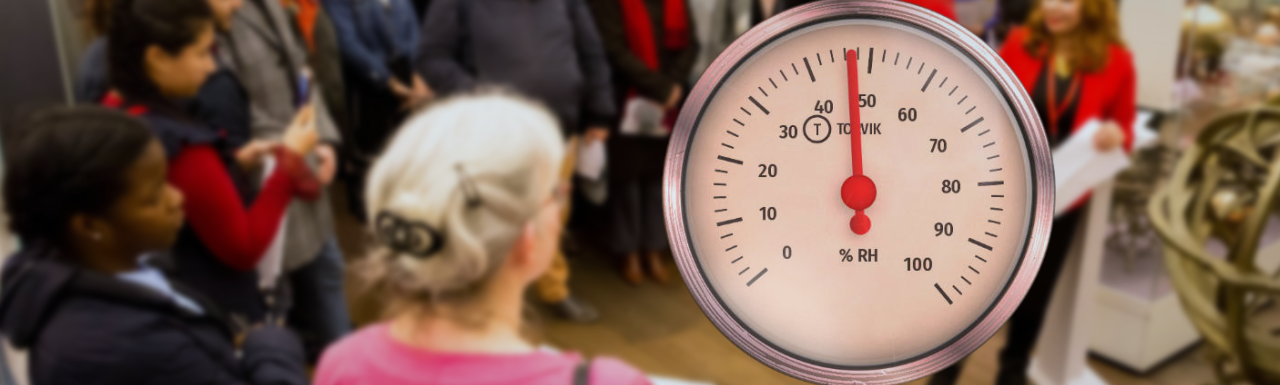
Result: 47 %
